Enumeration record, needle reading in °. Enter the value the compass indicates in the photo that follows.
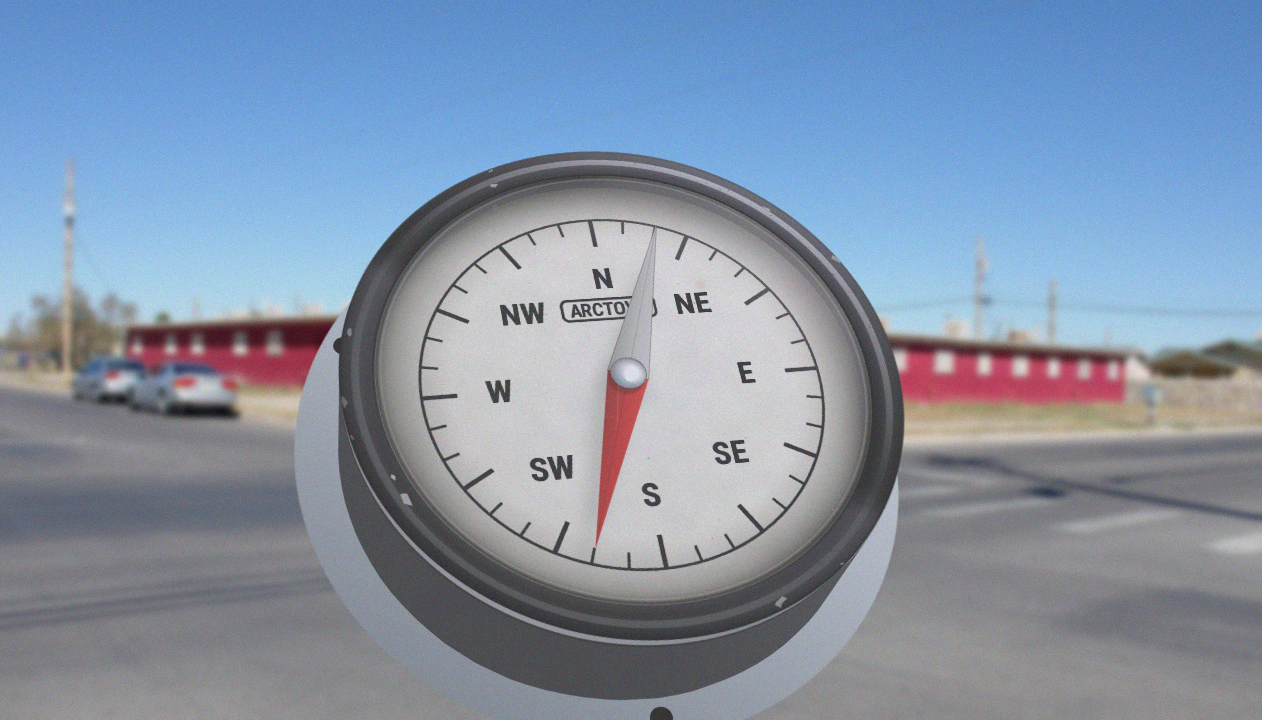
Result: 200 °
